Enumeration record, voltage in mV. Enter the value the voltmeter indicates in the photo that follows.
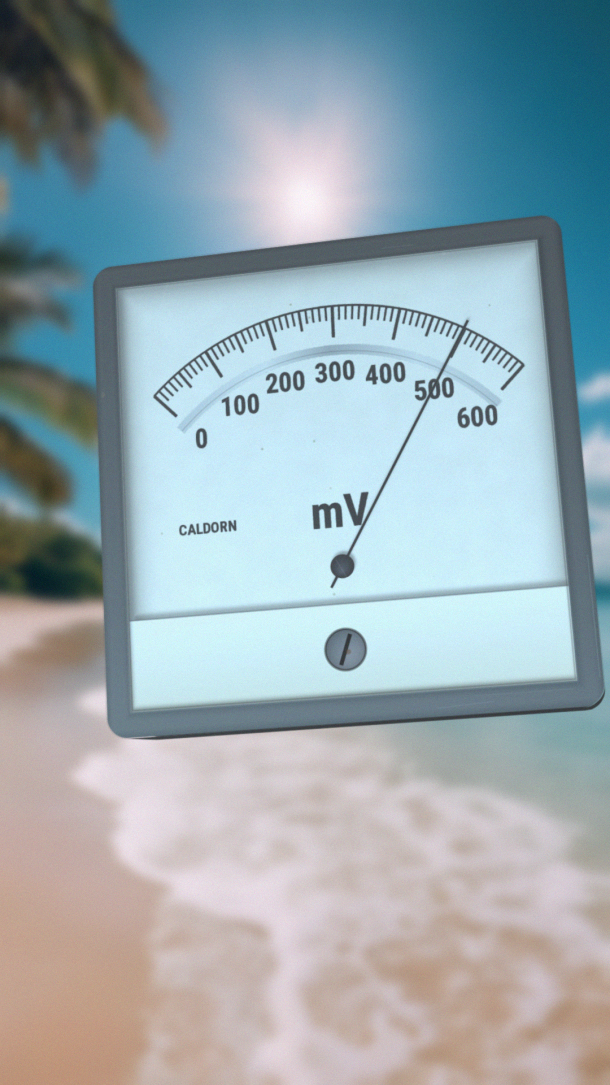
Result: 500 mV
